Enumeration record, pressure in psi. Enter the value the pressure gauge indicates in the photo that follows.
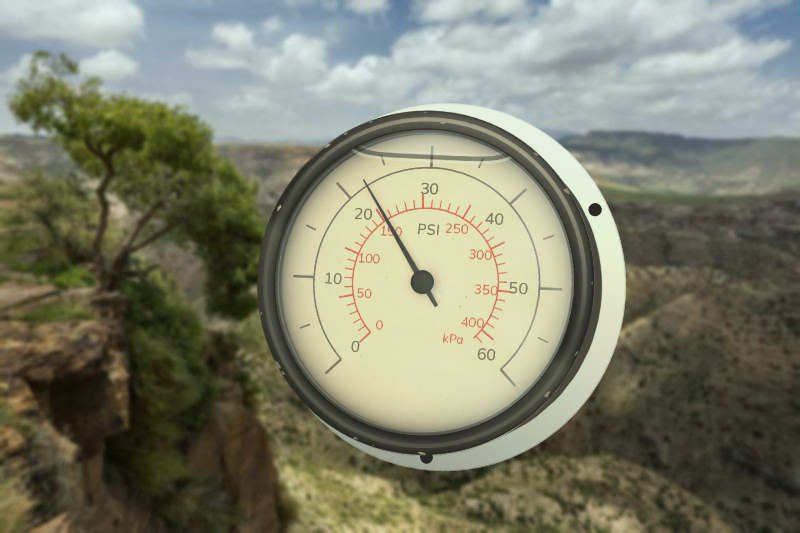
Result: 22.5 psi
